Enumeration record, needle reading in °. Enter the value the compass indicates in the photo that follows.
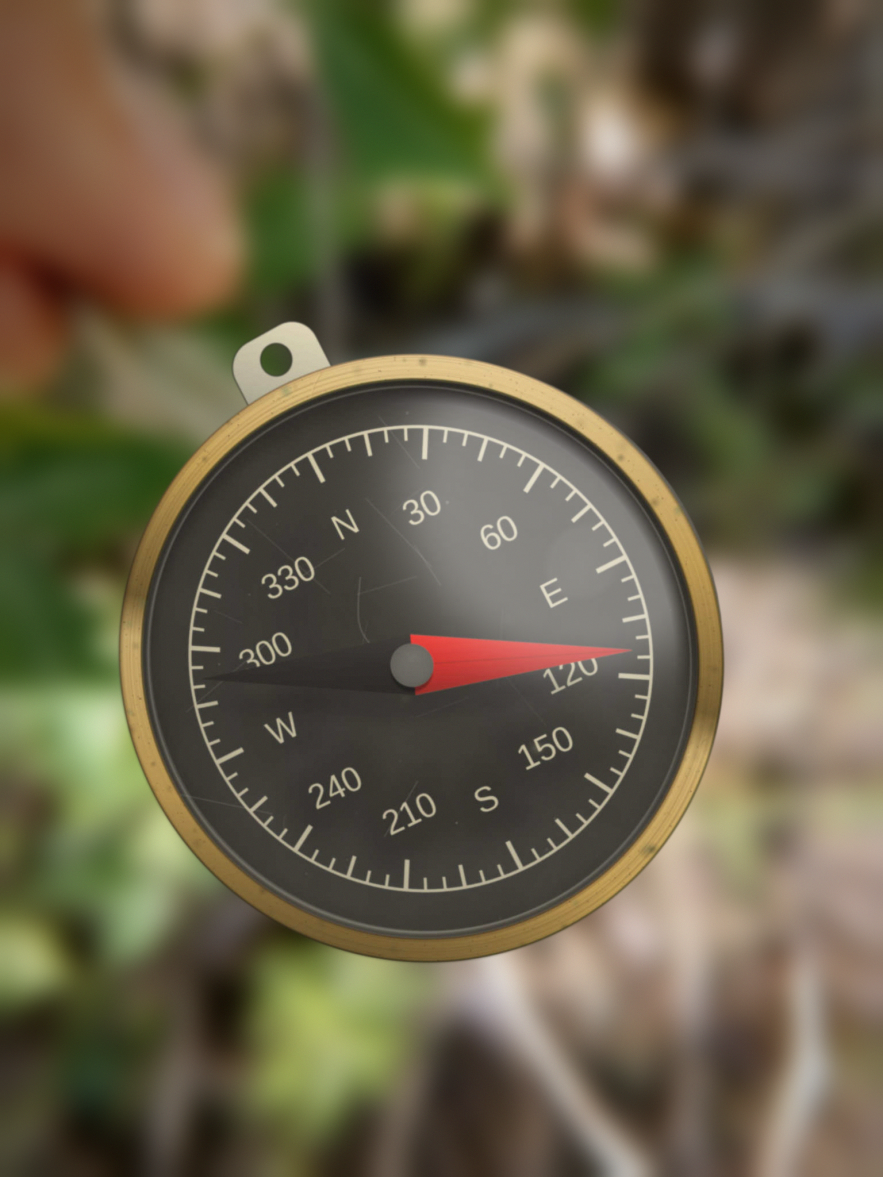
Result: 112.5 °
